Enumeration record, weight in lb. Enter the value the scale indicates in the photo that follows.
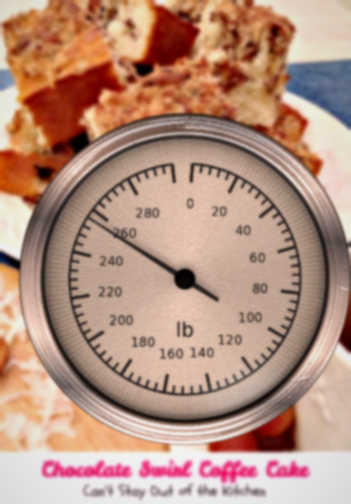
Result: 256 lb
